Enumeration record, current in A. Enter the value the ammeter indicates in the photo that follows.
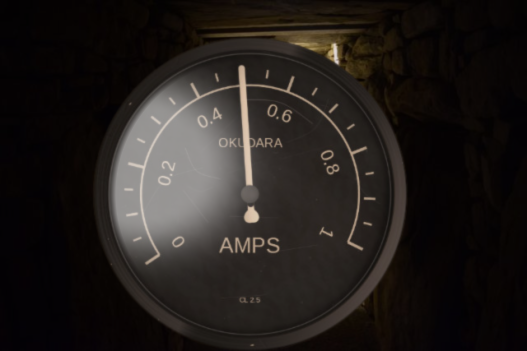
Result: 0.5 A
